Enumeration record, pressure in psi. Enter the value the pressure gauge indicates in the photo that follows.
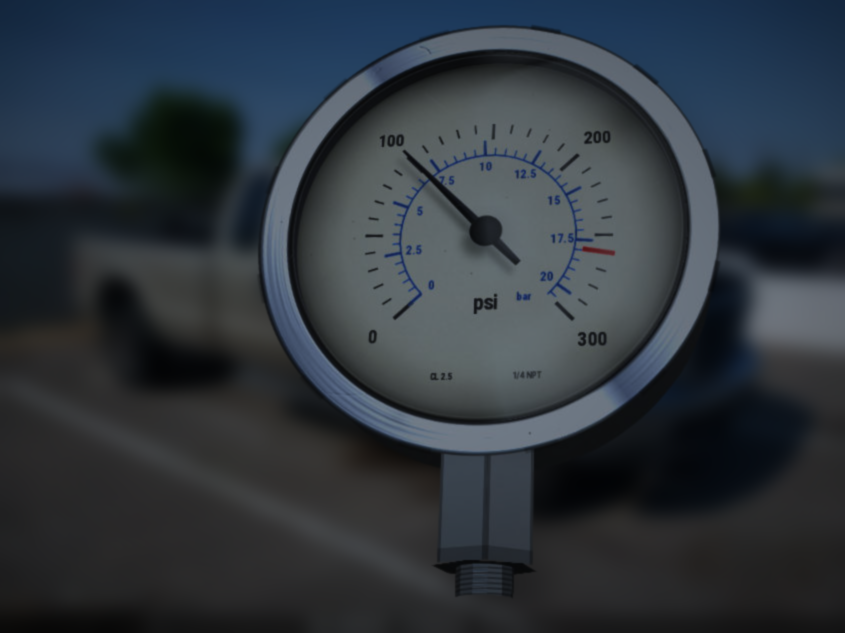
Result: 100 psi
